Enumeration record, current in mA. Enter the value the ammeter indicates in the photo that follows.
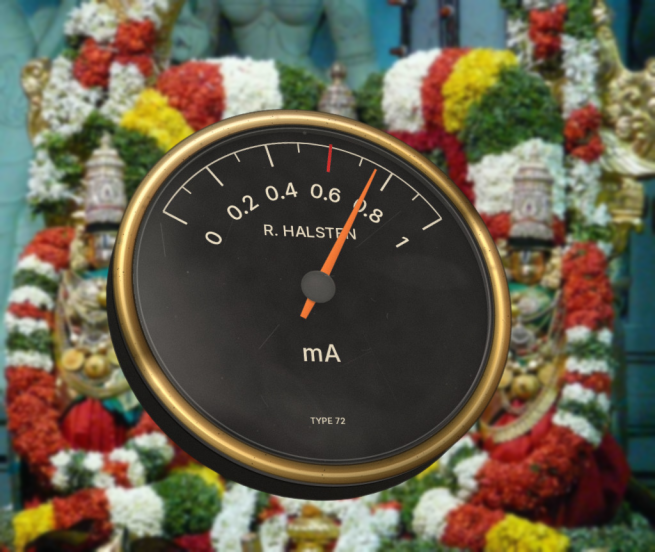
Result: 0.75 mA
